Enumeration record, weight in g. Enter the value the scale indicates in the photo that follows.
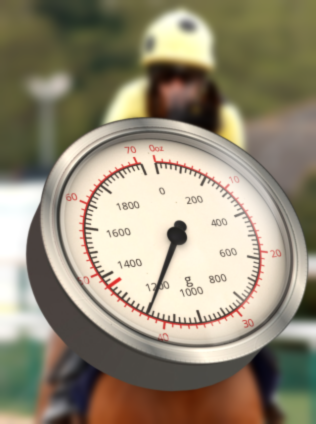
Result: 1200 g
